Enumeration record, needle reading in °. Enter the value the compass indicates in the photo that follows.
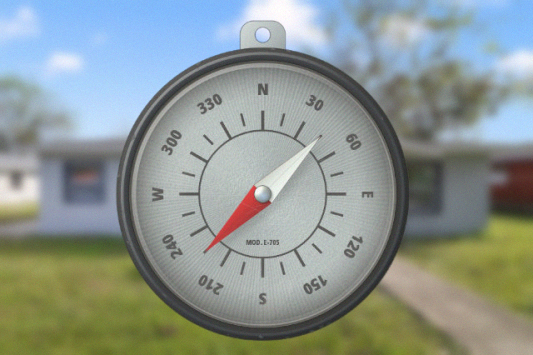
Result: 225 °
